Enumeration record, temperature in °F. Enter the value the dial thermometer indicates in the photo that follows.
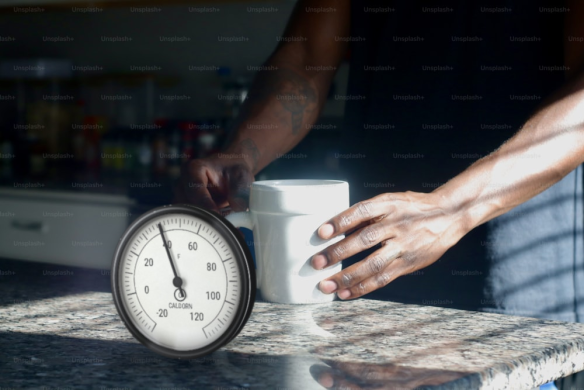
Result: 40 °F
